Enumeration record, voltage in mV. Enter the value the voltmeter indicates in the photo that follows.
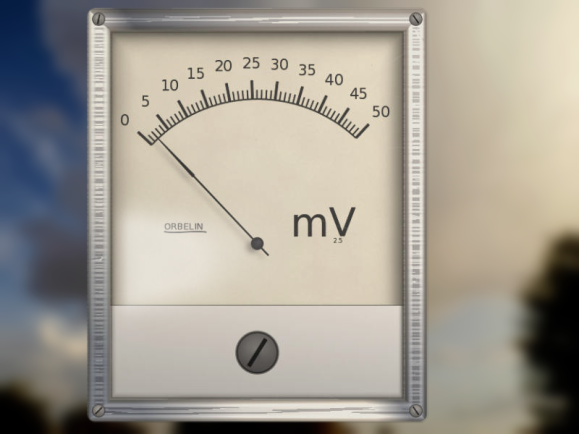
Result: 2 mV
